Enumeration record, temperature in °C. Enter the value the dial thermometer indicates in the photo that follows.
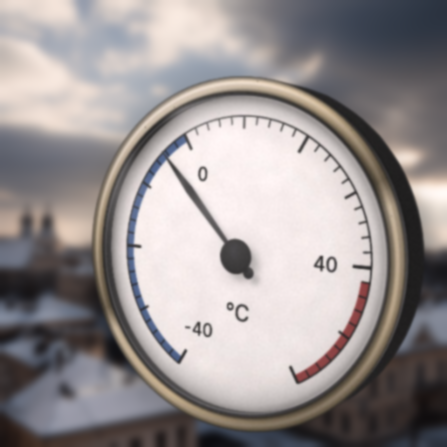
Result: -4 °C
